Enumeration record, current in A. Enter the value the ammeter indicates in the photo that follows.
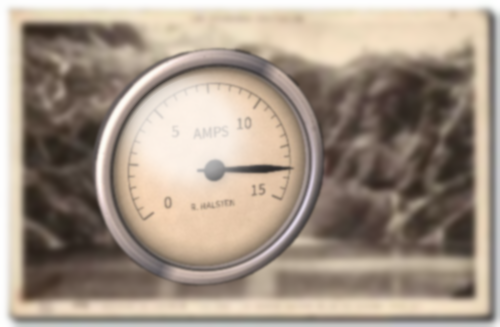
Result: 13.5 A
